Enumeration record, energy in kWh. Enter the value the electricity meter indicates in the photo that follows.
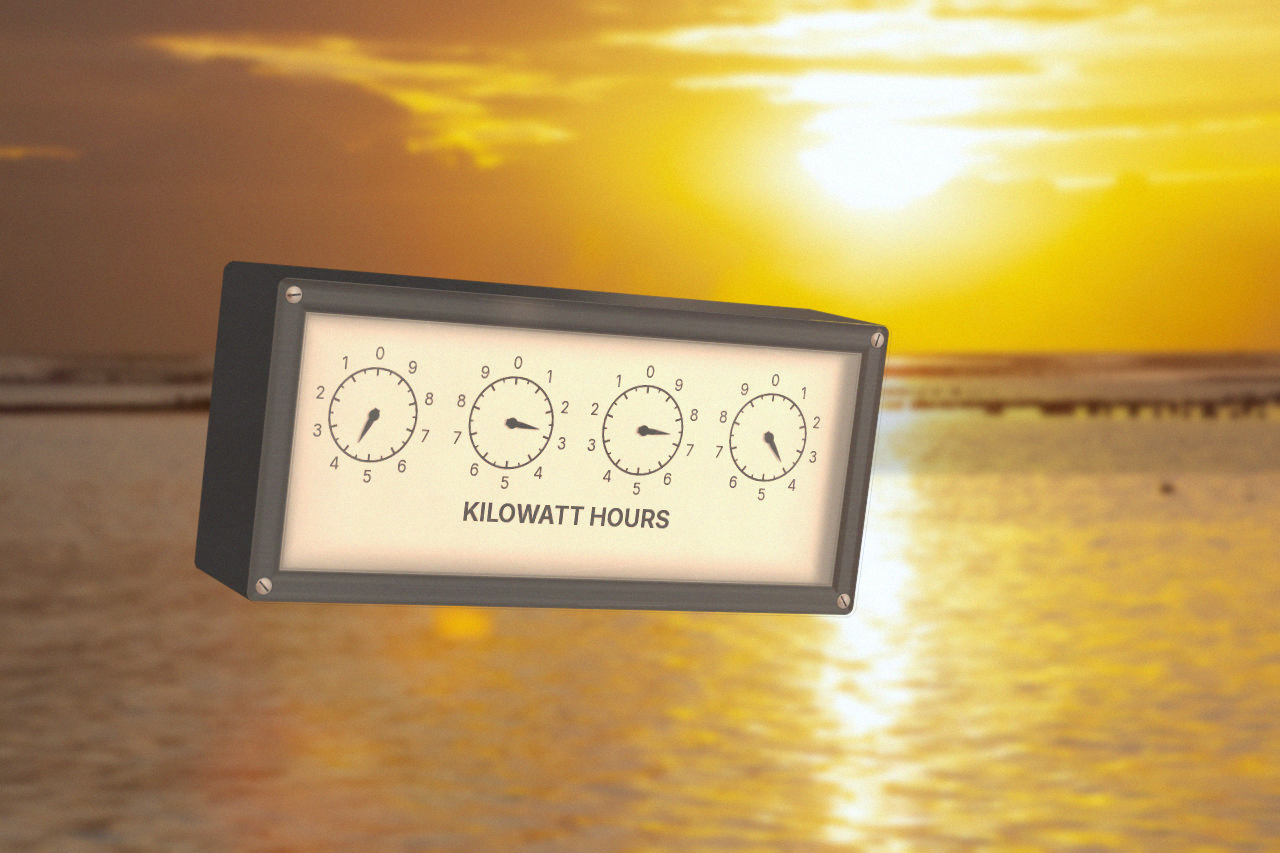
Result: 4274 kWh
